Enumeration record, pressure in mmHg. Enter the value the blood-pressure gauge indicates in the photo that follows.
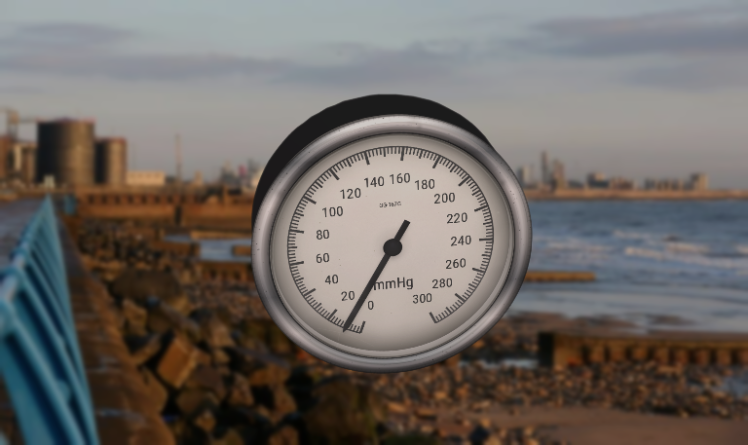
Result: 10 mmHg
